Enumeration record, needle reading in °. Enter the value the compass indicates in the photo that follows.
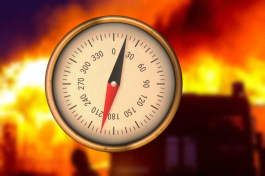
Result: 195 °
